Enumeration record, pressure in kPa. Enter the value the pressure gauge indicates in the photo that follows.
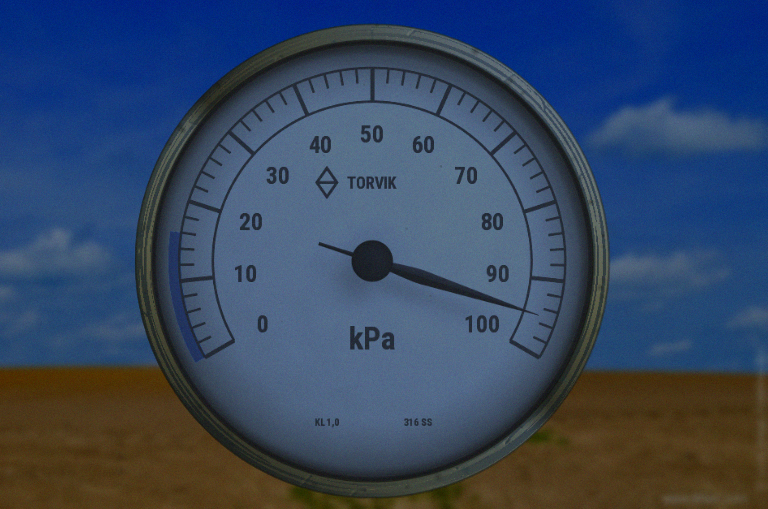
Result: 95 kPa
